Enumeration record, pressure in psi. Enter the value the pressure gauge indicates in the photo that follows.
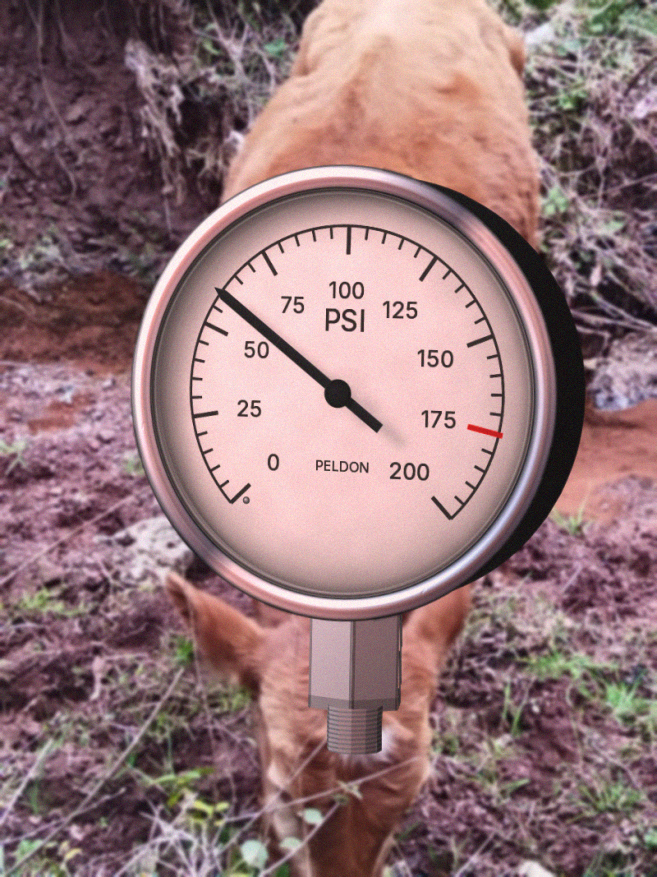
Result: 60 psi
